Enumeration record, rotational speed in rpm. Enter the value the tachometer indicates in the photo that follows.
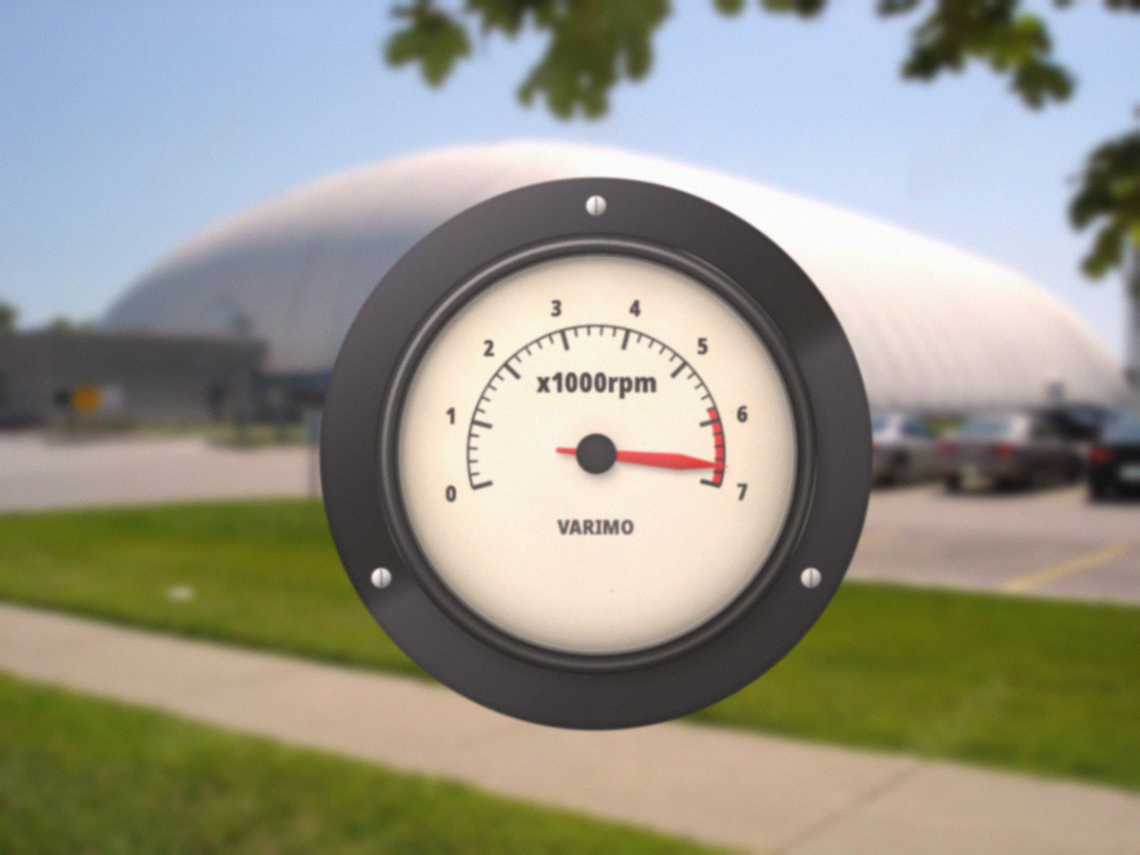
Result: 6700 rpm
